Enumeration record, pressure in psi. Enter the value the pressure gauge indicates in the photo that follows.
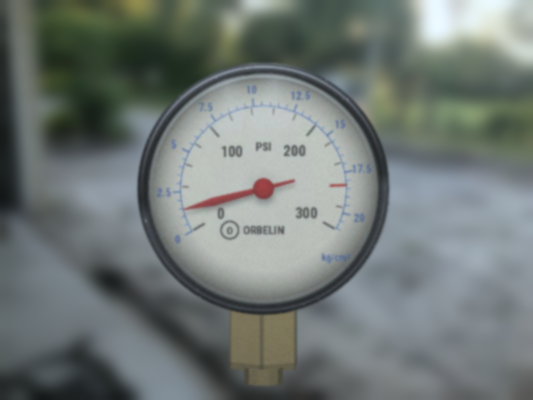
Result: 20 psi
